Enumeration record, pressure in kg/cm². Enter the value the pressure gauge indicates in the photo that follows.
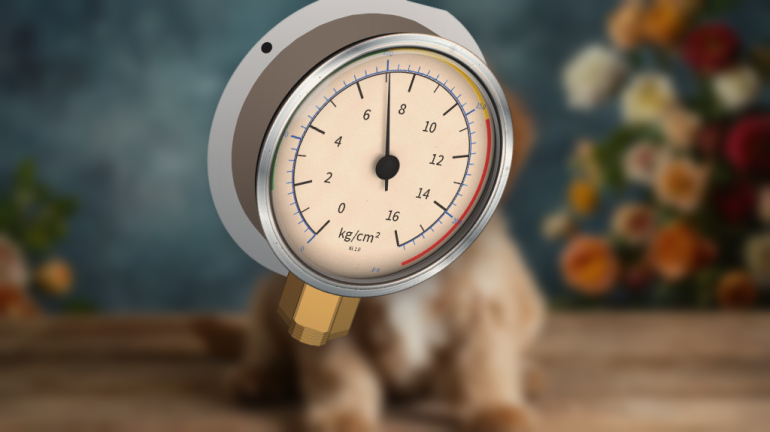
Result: 7 kg/cm²
